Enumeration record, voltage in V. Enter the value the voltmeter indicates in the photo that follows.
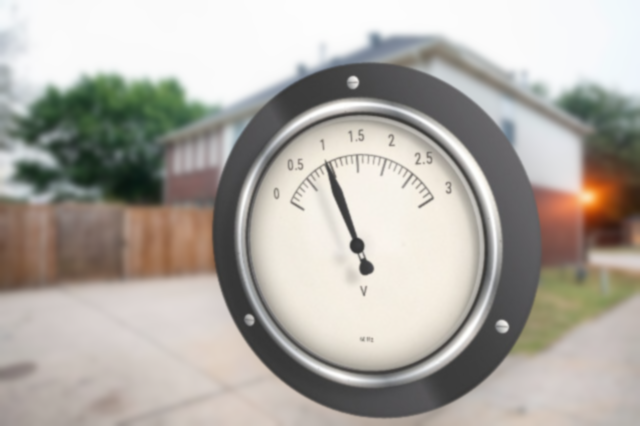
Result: 1 V
